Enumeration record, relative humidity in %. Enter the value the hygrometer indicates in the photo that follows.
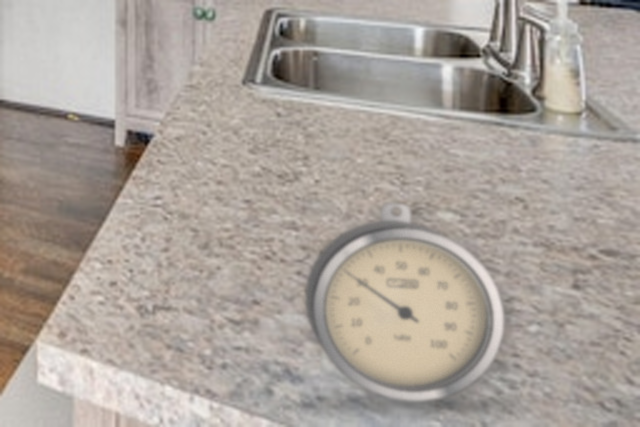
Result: 30 %
